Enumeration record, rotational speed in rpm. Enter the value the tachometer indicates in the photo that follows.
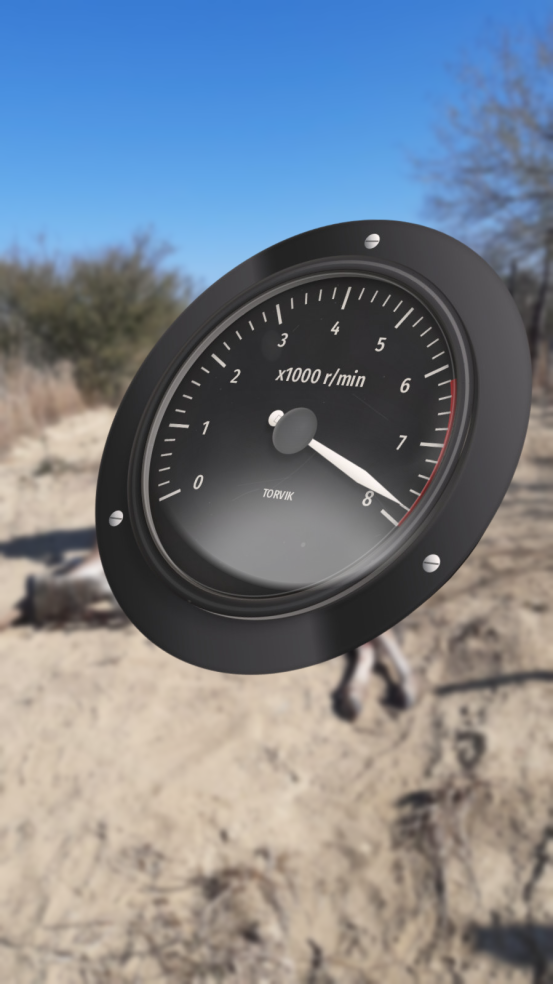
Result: 7800 rpm
